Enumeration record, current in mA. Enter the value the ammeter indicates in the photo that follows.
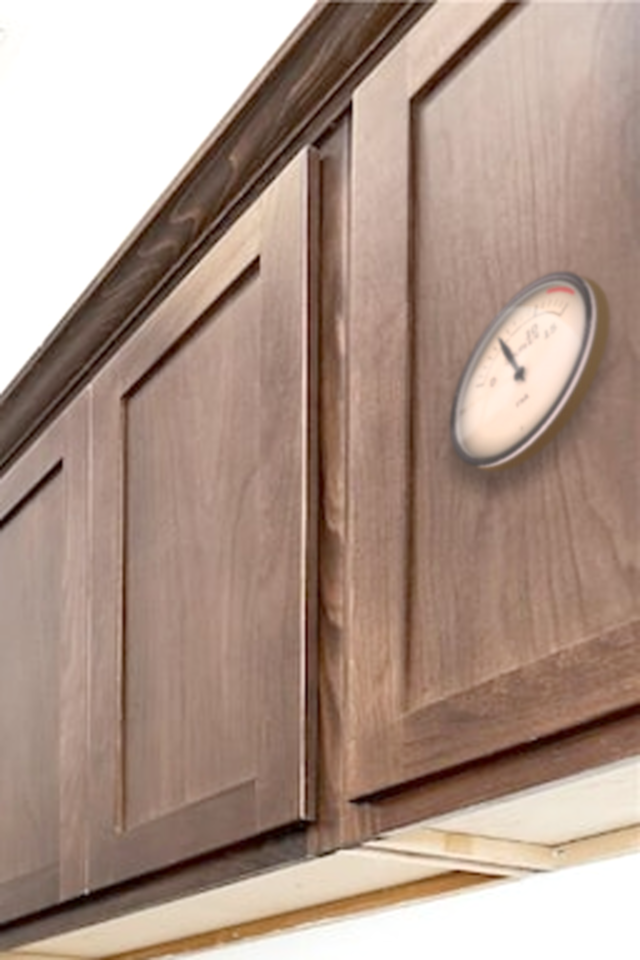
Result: 5 mA
